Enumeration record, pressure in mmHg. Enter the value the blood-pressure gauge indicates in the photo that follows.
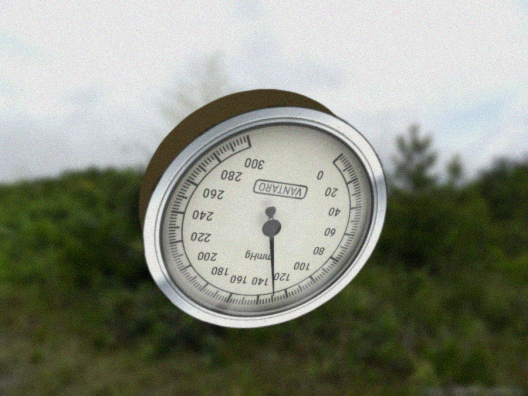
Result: 130 mmHg
